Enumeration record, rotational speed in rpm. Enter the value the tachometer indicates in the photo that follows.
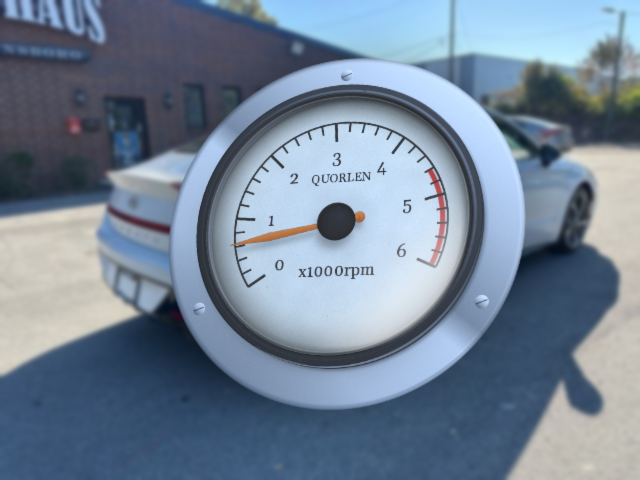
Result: 600 rpm
